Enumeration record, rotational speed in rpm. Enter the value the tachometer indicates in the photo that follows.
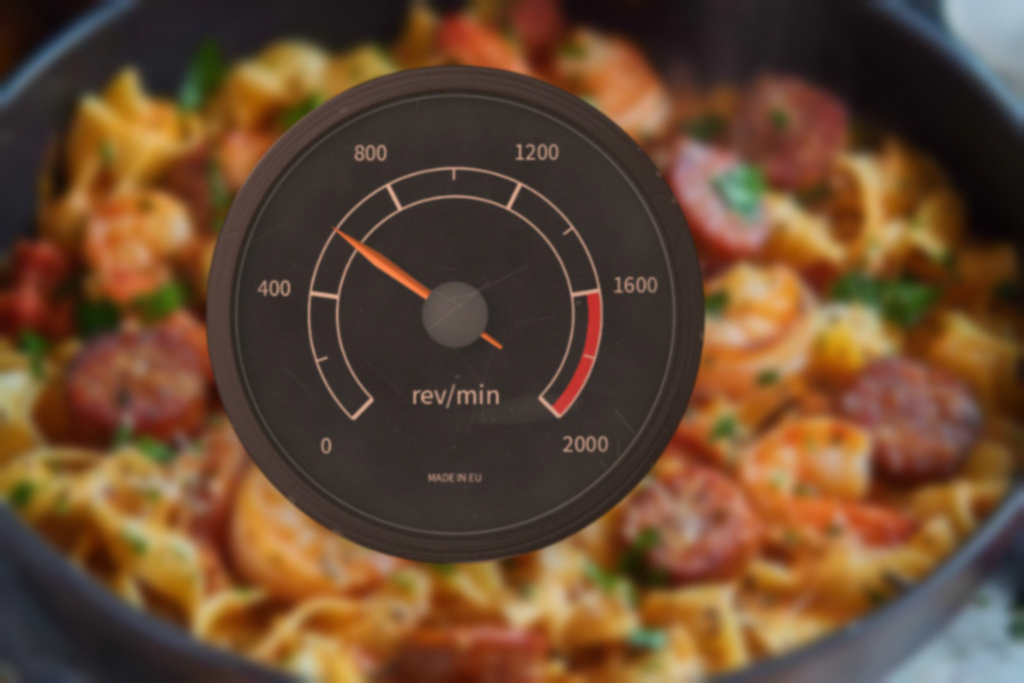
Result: 600 rpm
